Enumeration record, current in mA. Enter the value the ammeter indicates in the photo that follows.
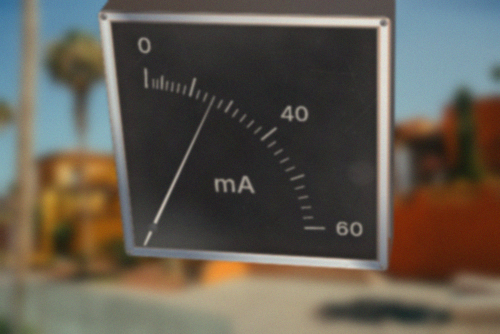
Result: 26 mA
